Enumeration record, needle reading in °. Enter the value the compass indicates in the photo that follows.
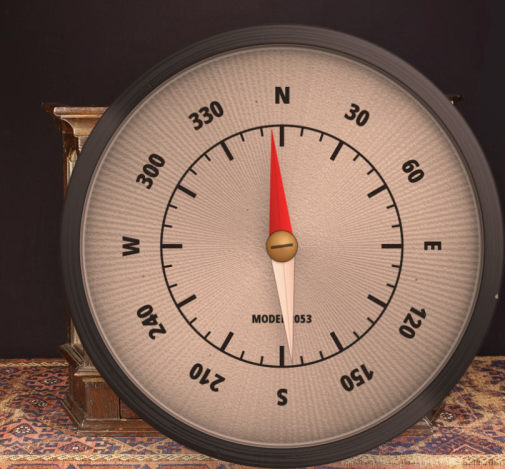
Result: 355 °
